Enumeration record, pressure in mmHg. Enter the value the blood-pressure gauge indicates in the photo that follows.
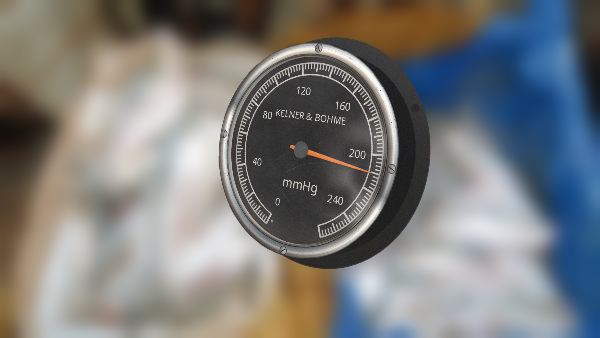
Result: 210 mmHg
